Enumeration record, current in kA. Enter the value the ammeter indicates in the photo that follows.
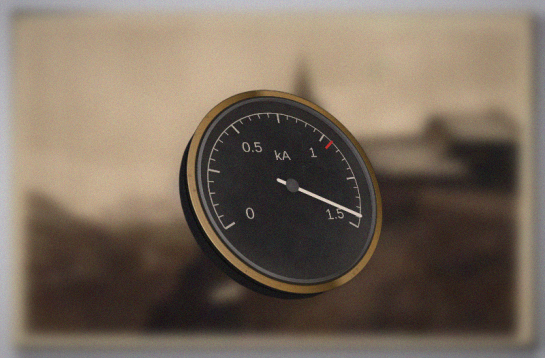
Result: 1.45 kA
